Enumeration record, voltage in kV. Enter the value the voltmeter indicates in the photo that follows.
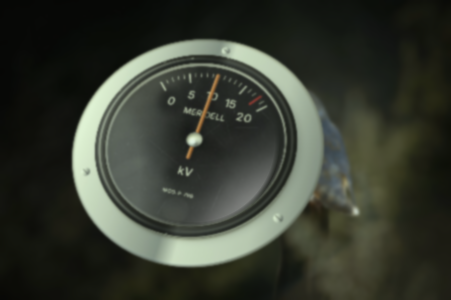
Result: 10 kV
